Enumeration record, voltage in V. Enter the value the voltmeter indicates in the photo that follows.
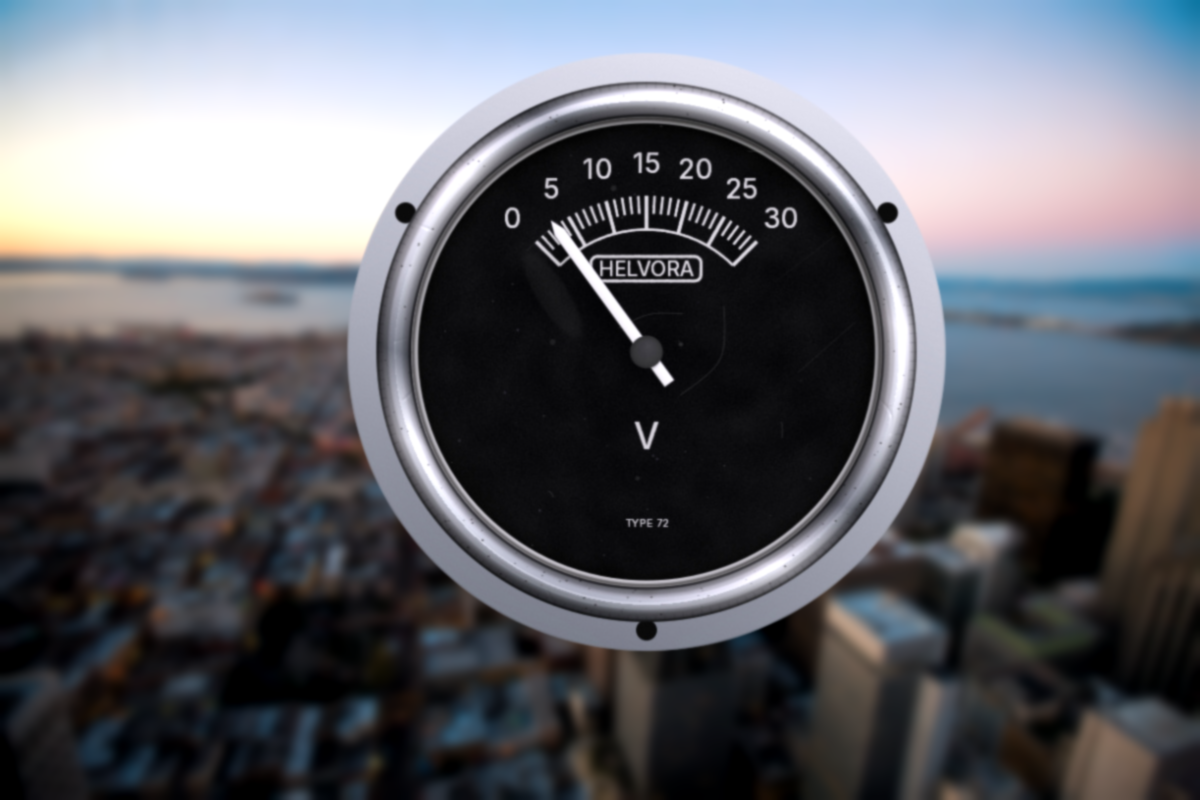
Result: 3 V
